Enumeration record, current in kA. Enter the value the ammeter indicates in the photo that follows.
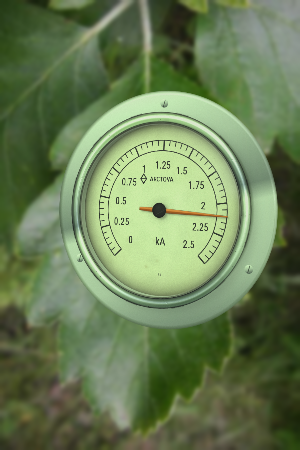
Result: 2.1 kA
